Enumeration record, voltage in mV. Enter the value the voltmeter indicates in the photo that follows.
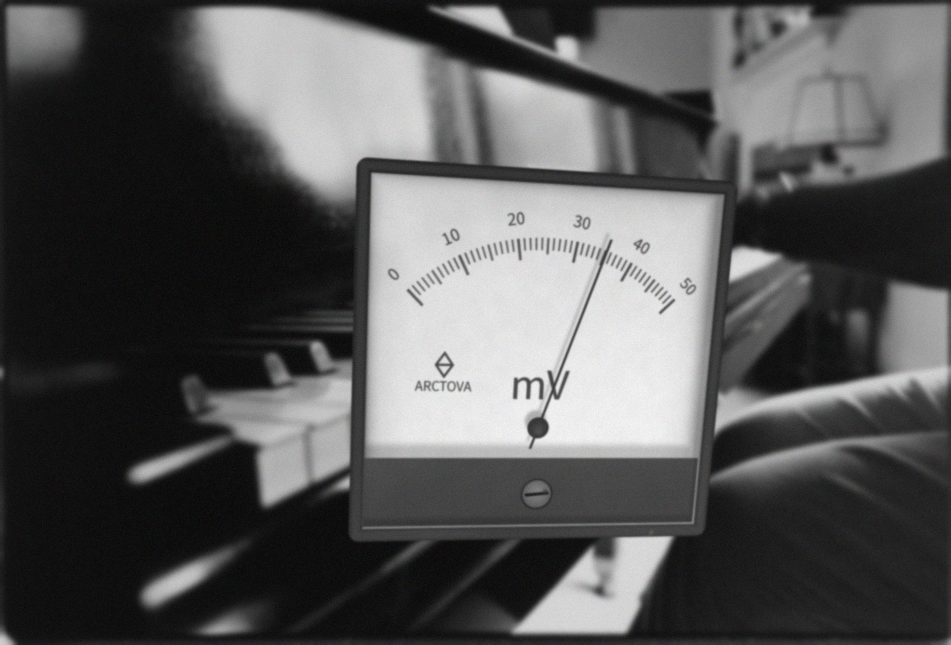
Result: 35 mV
